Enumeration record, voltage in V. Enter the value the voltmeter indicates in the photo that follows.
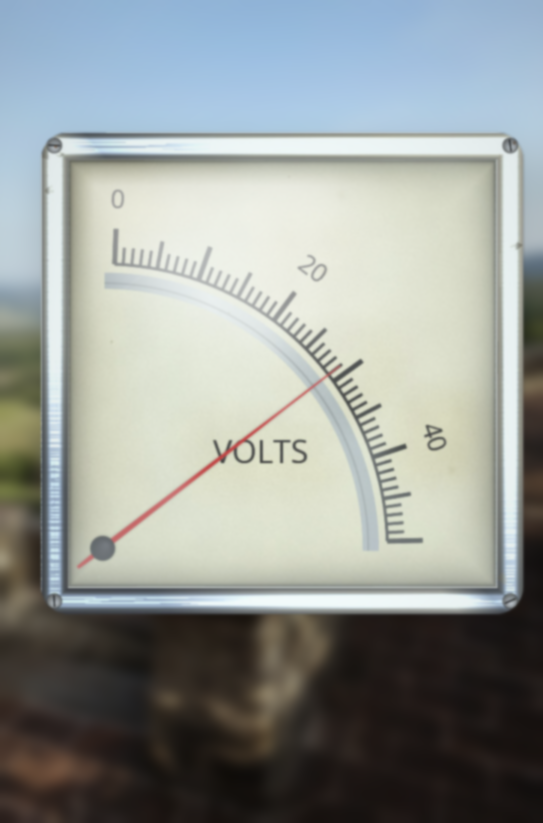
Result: 29 V
